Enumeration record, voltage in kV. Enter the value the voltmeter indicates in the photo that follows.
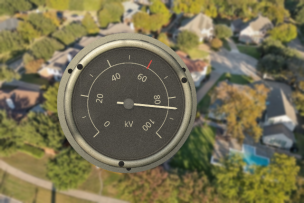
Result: 85 kV
